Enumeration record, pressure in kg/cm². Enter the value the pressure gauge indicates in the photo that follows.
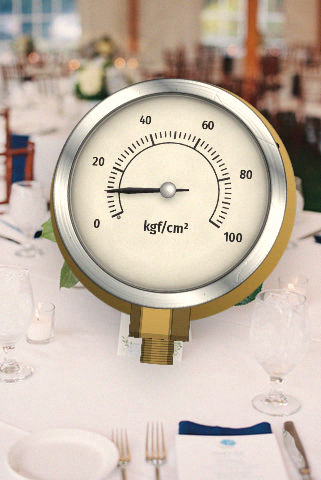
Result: 10 kg/cm²
